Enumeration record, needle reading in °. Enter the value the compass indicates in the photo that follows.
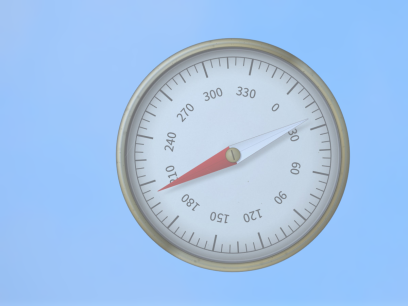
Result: 202.5 °
